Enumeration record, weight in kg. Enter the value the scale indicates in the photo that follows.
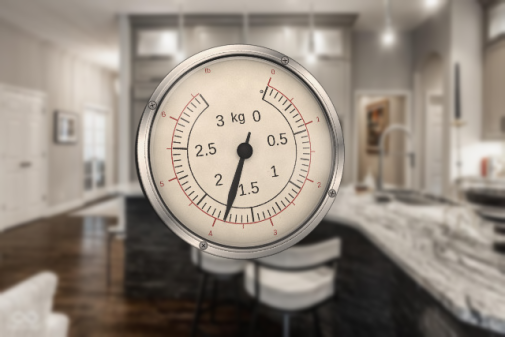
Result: 1.75 kg
